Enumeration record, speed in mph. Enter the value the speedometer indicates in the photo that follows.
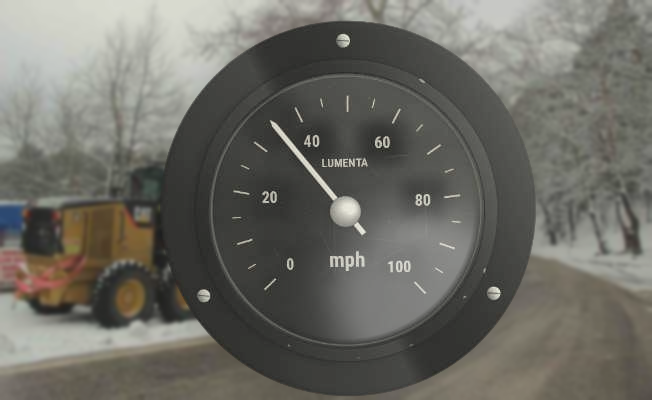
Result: 35 mph
